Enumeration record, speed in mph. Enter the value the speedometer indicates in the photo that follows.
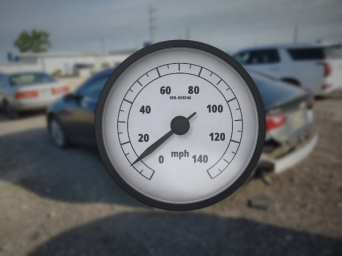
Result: 10 mph
